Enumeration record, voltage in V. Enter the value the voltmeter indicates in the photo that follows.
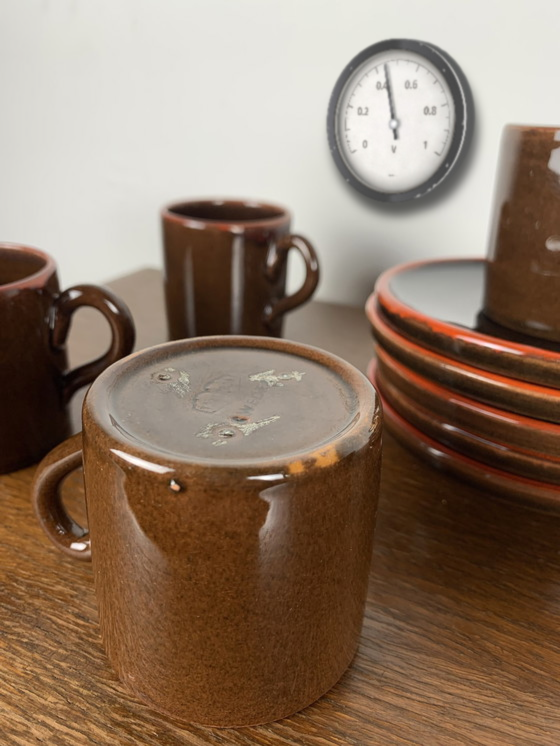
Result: 0.45 V
